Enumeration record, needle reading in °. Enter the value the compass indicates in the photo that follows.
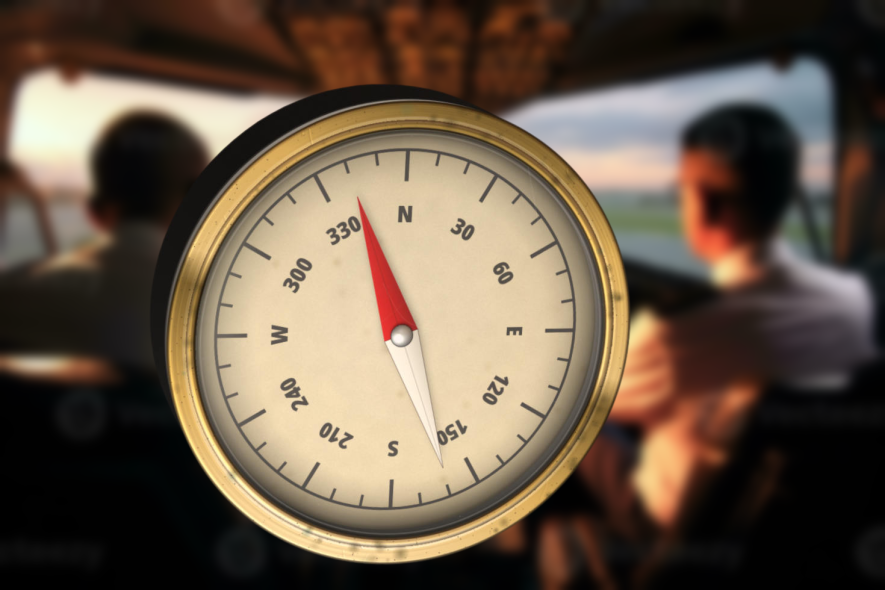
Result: 340 °
